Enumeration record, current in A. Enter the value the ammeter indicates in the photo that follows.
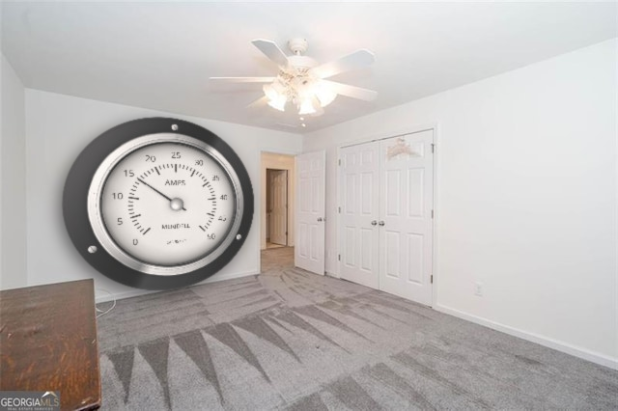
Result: 15 A
